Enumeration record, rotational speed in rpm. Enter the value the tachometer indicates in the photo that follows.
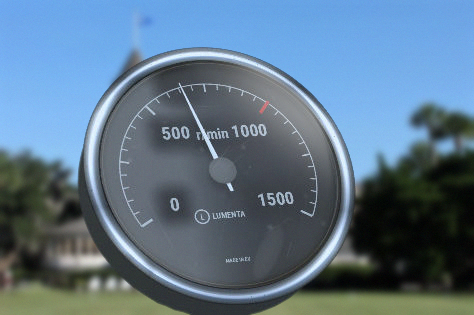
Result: 650 rpm
